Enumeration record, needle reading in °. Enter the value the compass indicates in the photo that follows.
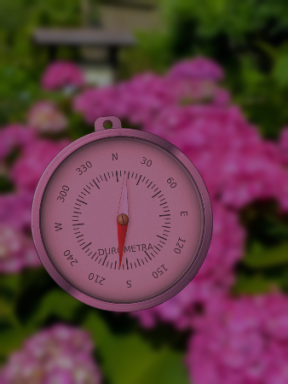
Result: 190 °
